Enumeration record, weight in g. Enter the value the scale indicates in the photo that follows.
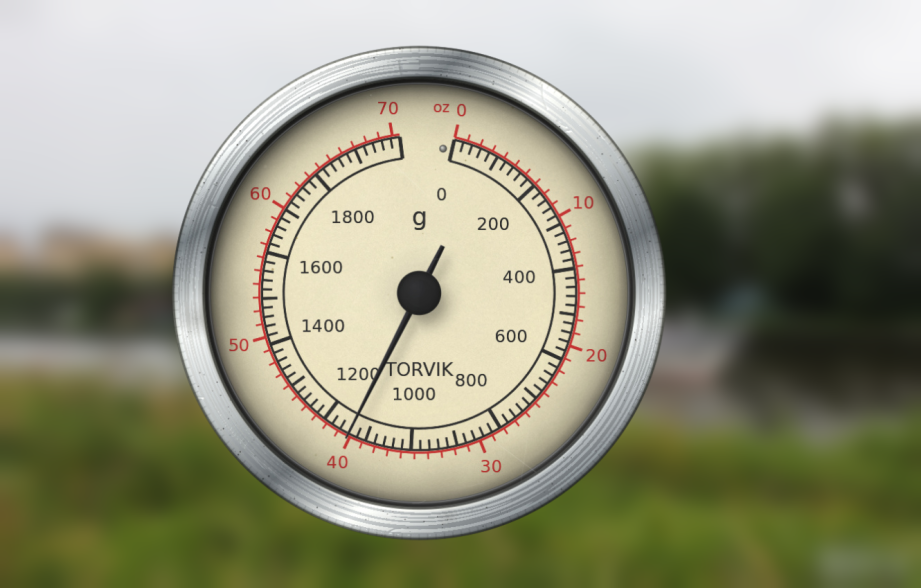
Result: 1140 g
